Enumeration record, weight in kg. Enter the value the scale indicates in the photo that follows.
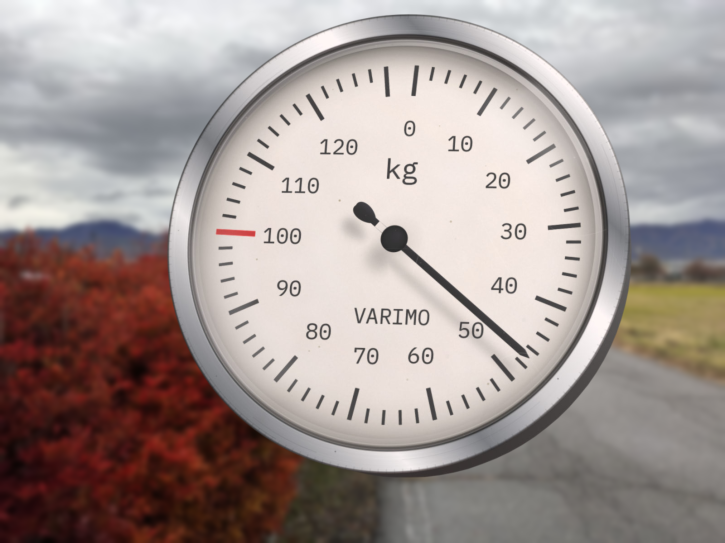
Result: 47 kg
